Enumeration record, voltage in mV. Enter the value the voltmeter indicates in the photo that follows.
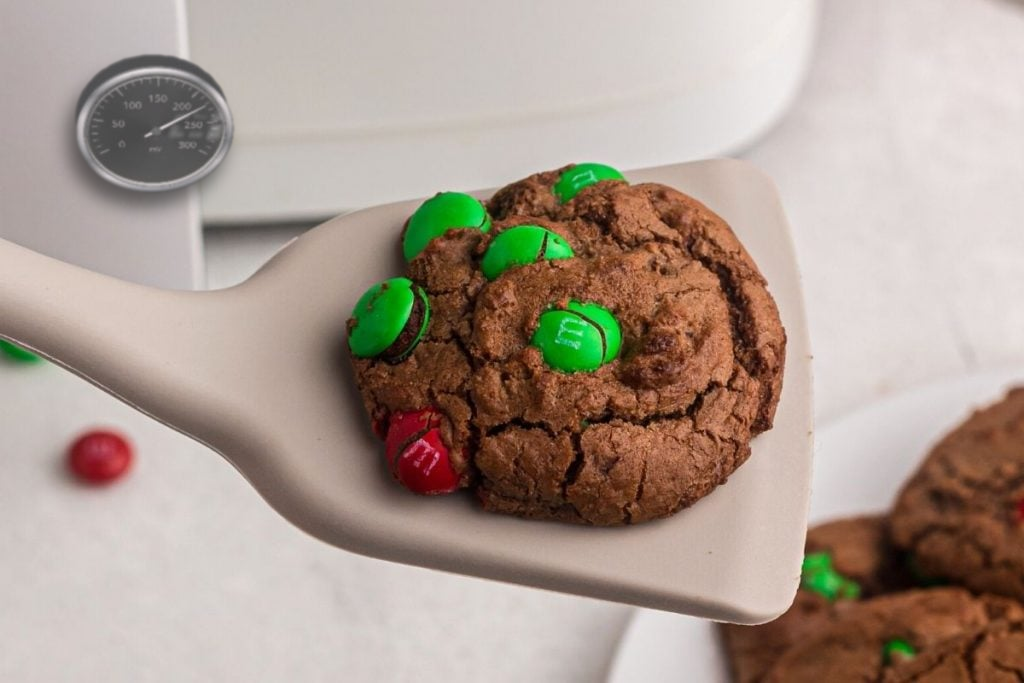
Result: 220 mV
